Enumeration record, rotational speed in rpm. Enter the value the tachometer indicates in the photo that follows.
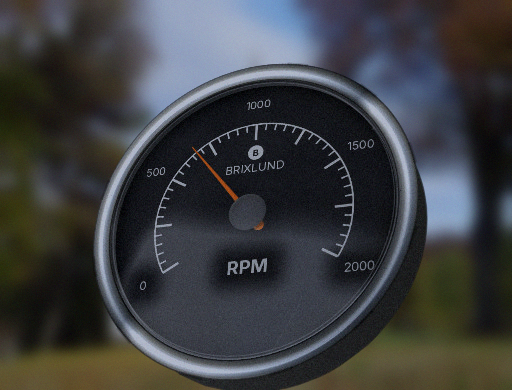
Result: 675 rpm
